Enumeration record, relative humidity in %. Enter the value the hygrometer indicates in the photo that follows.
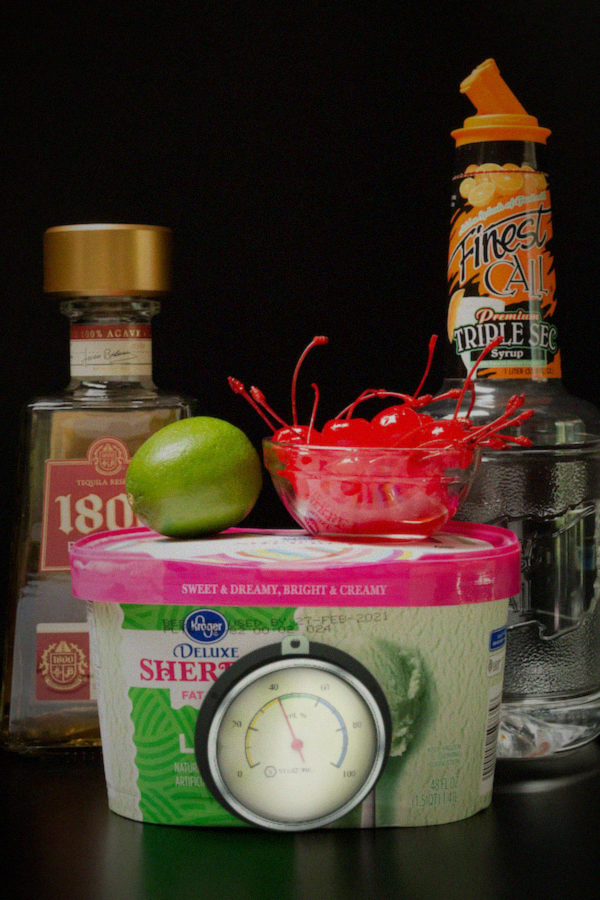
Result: 40 %
